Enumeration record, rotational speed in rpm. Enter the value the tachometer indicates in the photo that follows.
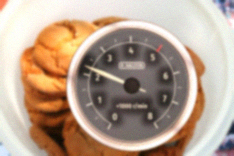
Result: 2250 rpm
